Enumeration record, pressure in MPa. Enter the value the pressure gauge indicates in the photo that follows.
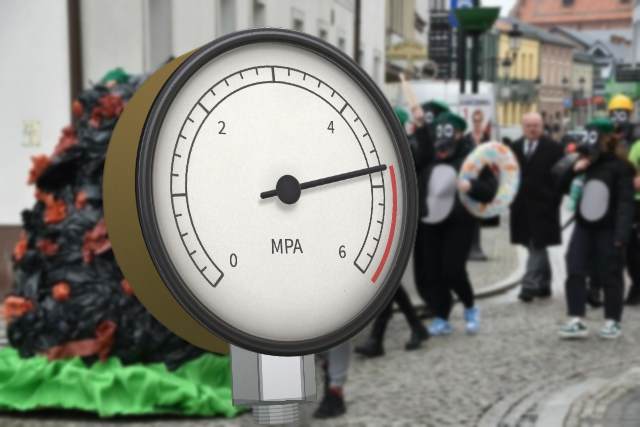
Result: 4.8 MPa
